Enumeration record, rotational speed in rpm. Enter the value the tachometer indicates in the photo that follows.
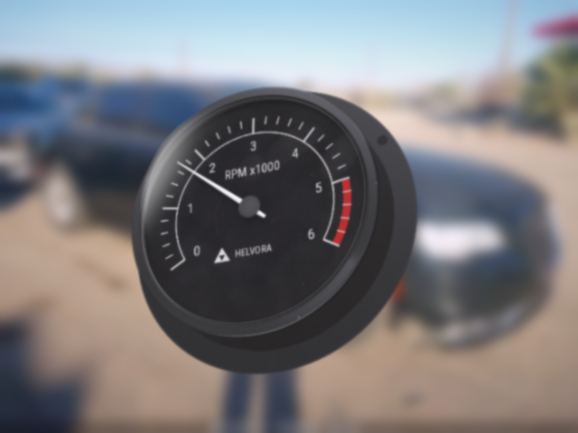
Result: 1700 rpm
